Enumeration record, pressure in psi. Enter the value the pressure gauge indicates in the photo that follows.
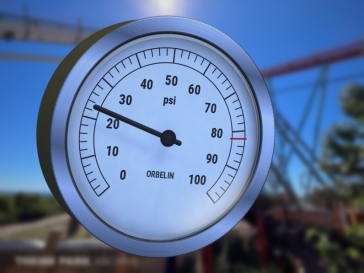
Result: 23 psi
